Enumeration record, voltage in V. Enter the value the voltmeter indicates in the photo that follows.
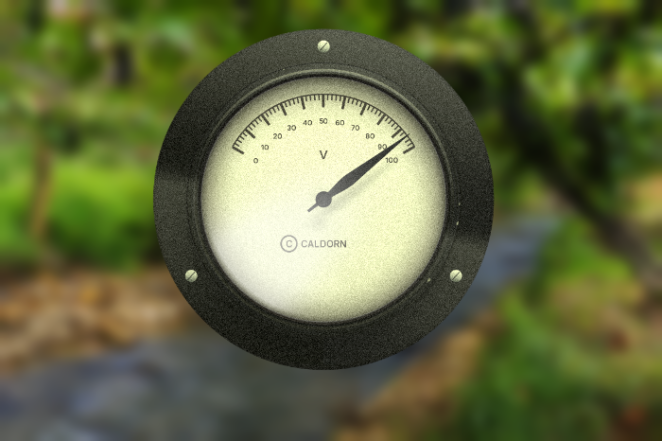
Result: 94 V
